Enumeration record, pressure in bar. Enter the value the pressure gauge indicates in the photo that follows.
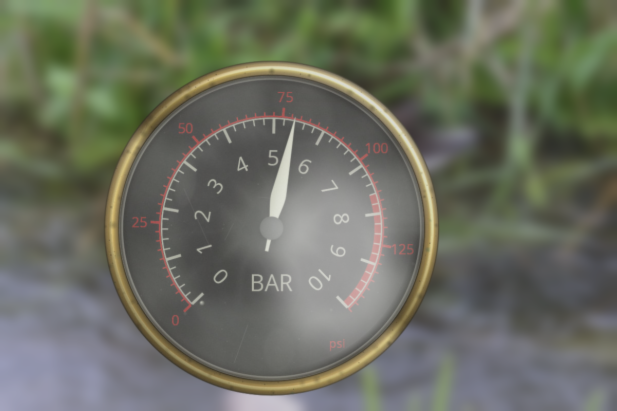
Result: 5.4 bar
